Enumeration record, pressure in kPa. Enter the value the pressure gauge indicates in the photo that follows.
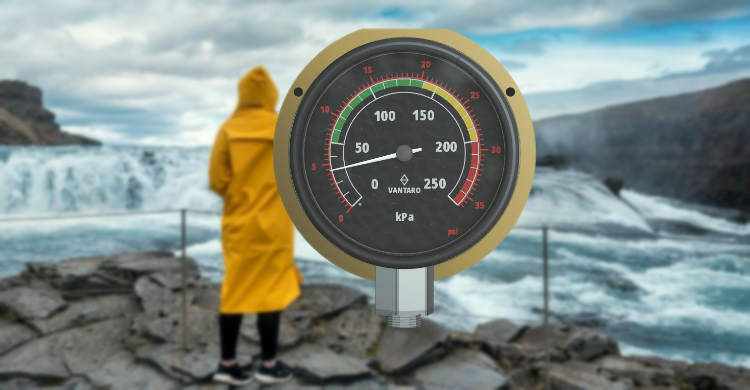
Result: 30 kPa
